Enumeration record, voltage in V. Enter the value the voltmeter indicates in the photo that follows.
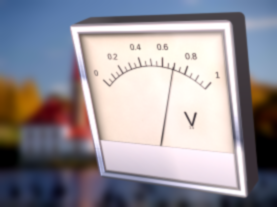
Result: 0.7 V
